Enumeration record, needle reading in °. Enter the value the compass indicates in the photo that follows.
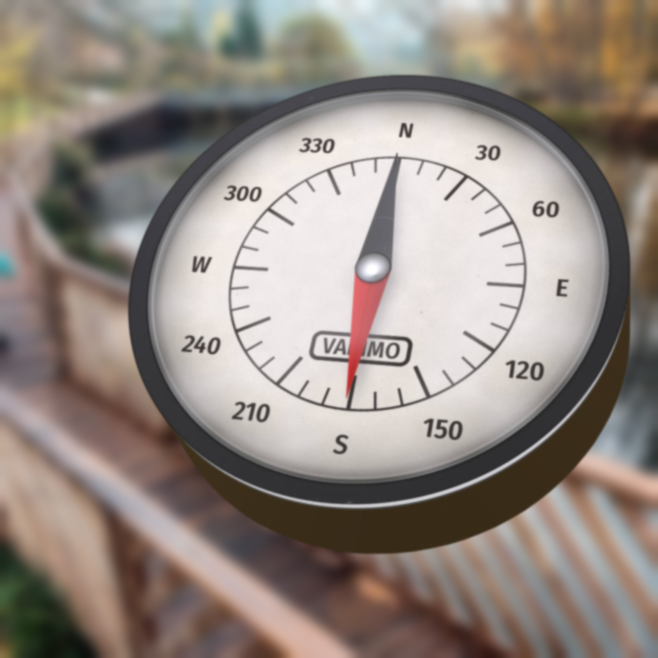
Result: 180 °
